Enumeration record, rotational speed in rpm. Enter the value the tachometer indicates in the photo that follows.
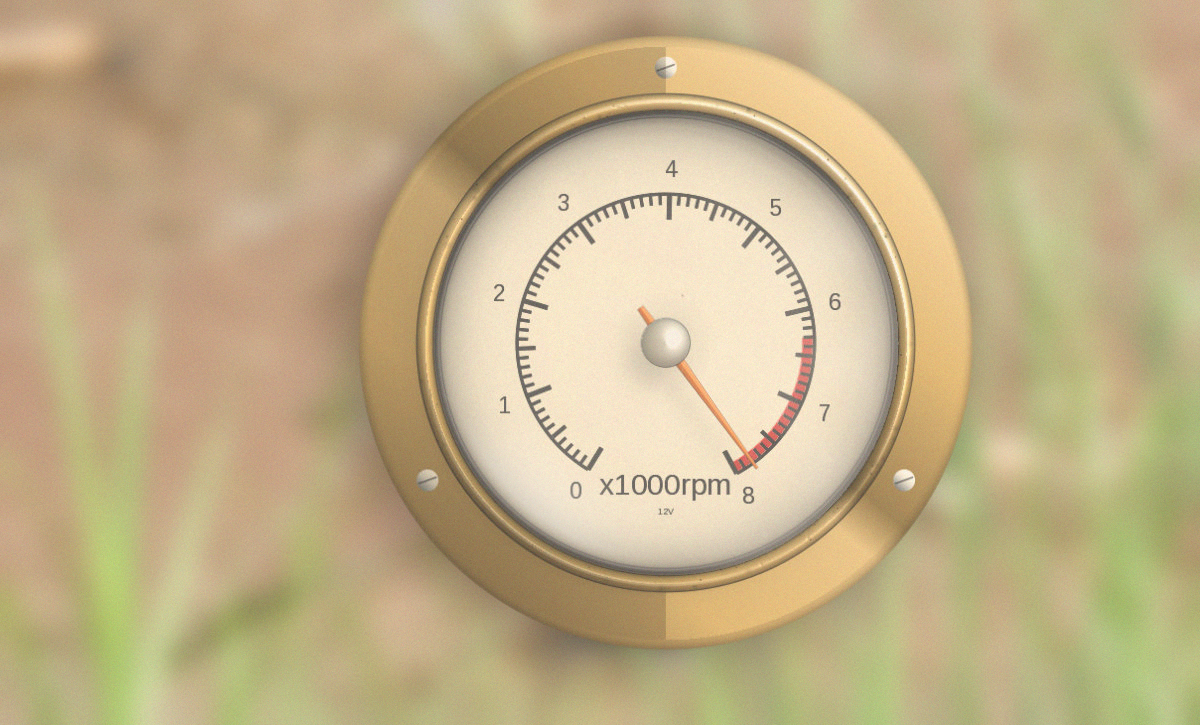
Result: 7800 rpm
